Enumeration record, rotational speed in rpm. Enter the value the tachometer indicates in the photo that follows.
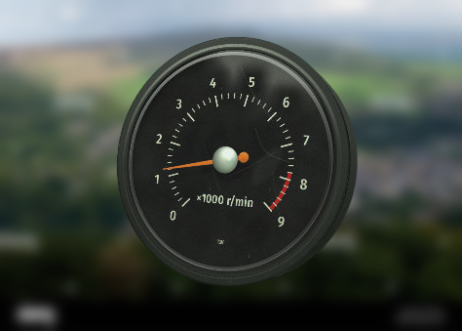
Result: 1200 rpm
